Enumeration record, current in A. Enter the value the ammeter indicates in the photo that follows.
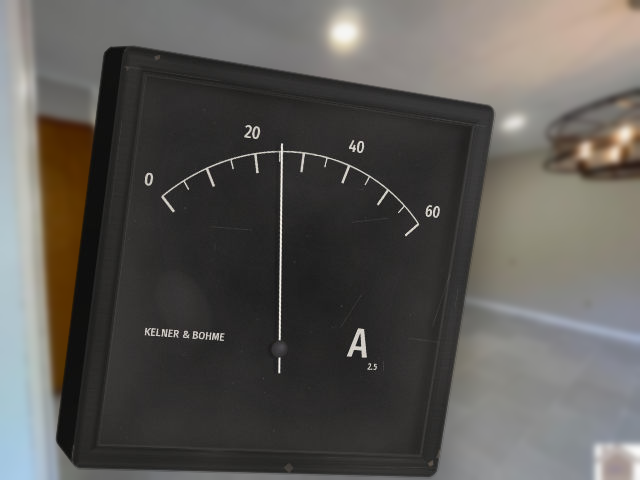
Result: 25 A
